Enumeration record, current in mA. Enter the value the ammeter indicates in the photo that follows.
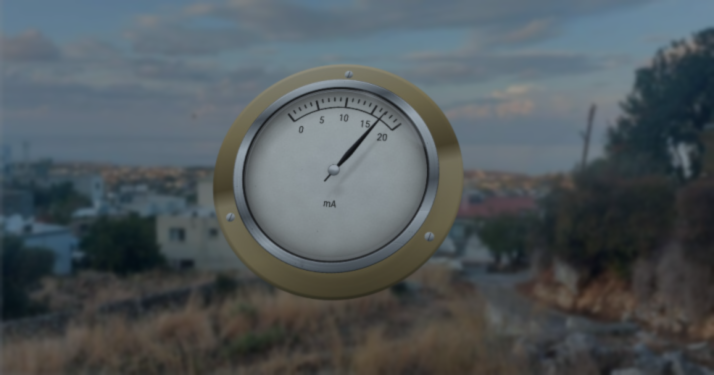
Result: 17 mA
